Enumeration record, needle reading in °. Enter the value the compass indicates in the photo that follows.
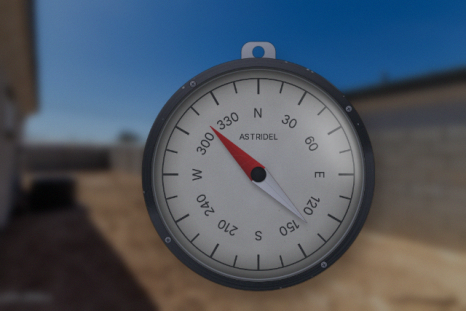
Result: 315 °
